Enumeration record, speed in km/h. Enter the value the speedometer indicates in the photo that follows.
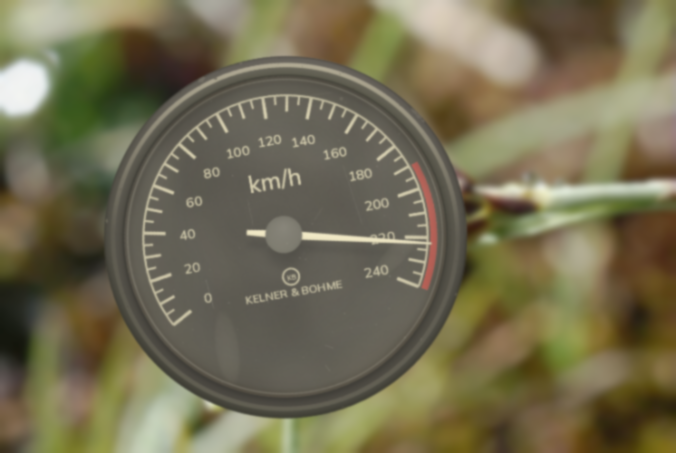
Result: 222.5 km/h
